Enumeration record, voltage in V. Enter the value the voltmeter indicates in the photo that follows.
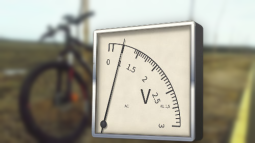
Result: 1 V
